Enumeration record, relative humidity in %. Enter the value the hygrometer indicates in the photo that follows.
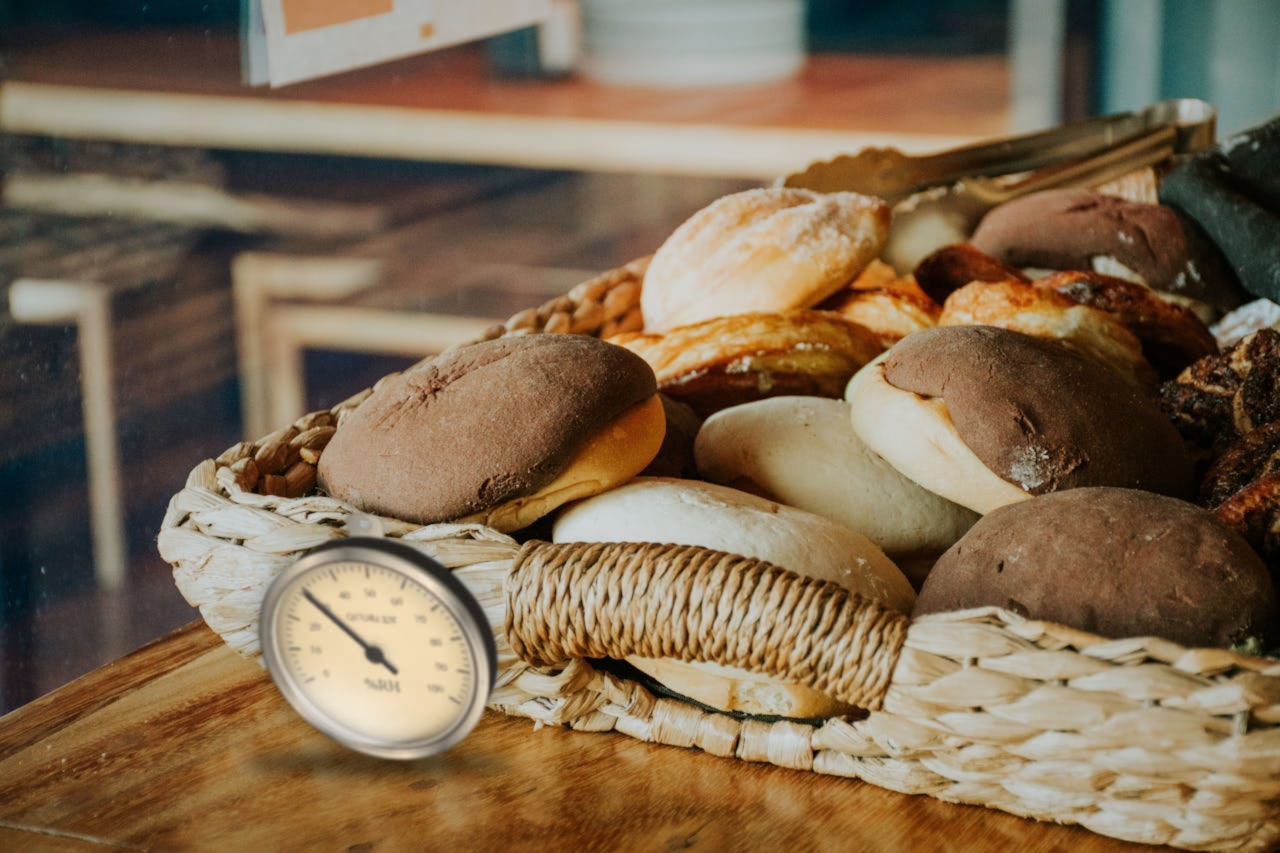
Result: 30 %
